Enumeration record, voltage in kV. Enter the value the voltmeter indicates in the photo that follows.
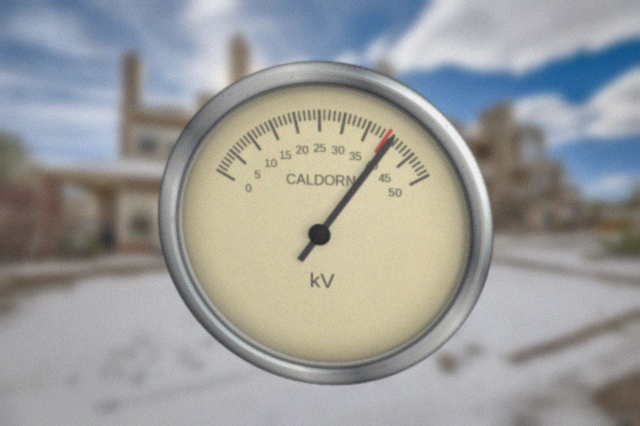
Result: 40 kV
